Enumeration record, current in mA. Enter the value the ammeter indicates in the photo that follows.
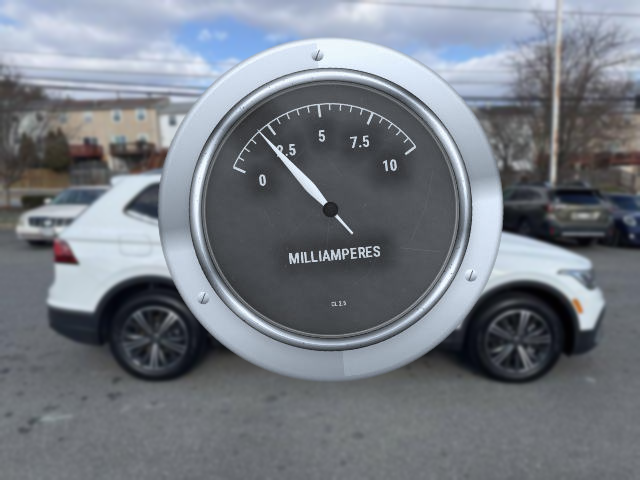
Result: 2 mA
